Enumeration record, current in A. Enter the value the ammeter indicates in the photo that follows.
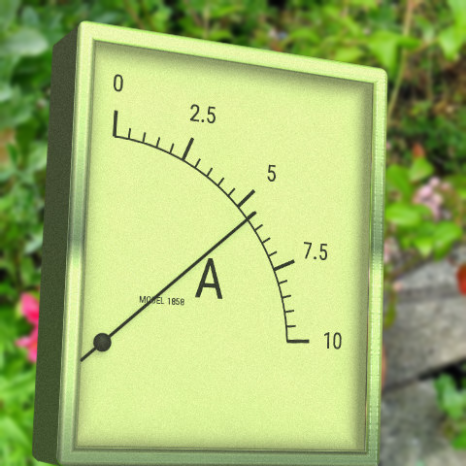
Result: 5.5 A
